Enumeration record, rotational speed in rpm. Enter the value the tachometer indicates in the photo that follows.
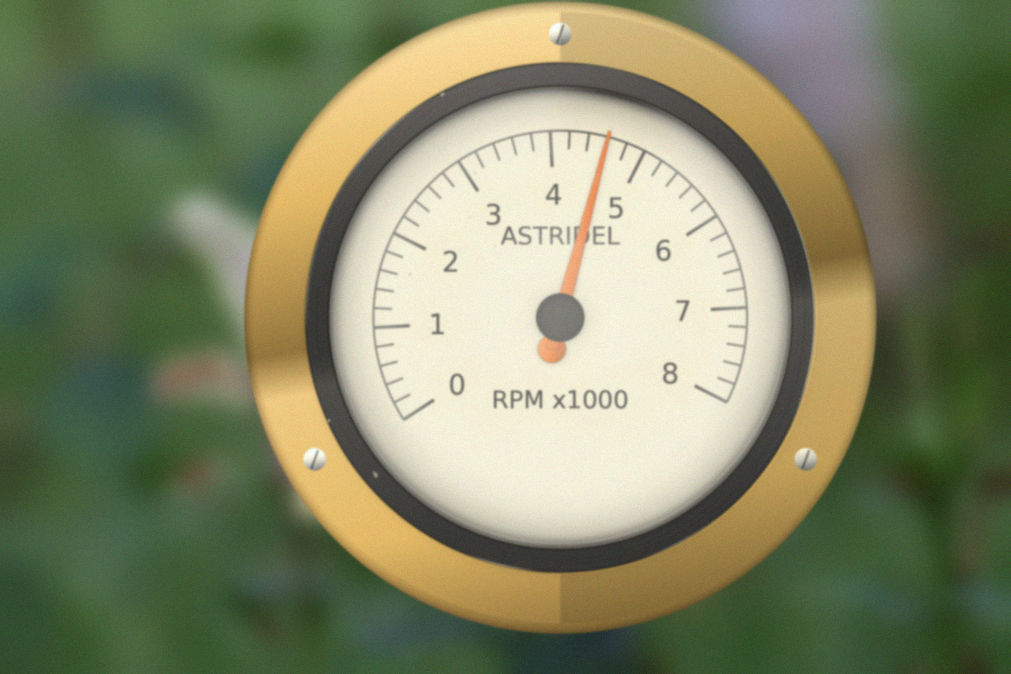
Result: 4600 rpm
